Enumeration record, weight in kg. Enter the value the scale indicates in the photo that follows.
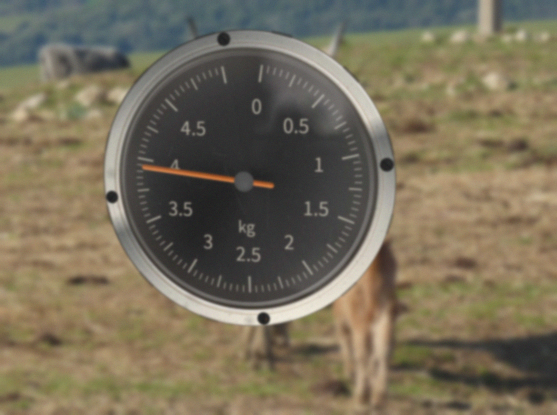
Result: 3.95 kg
